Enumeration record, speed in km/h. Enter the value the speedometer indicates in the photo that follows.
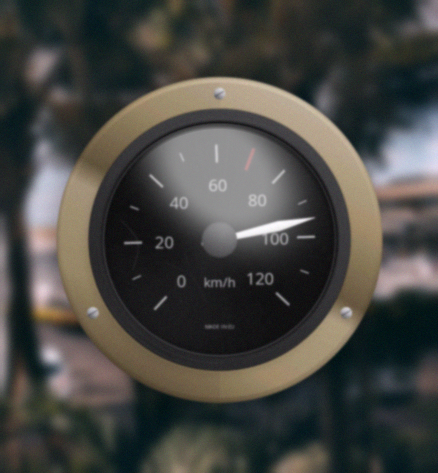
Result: 95 km/h
